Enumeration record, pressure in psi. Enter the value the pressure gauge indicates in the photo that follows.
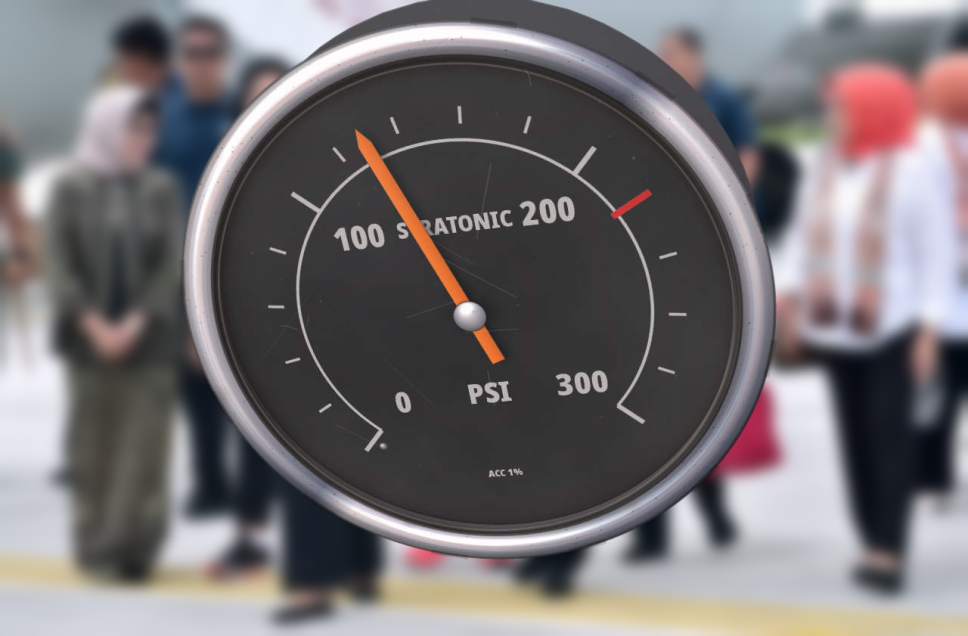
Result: 130 psi
